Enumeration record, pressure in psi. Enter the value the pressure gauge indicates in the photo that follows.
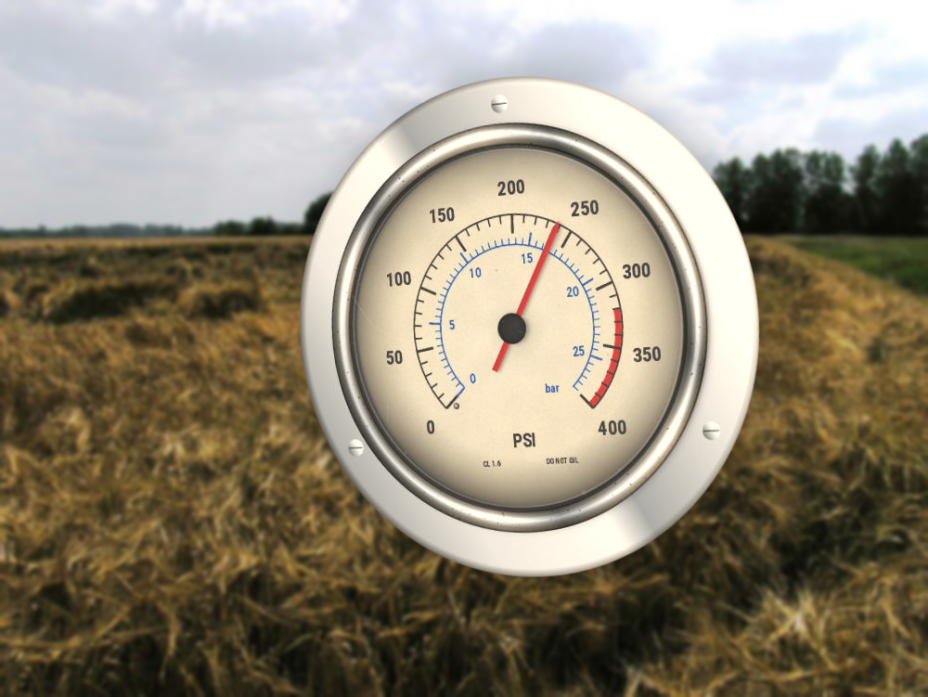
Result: 240 psi
